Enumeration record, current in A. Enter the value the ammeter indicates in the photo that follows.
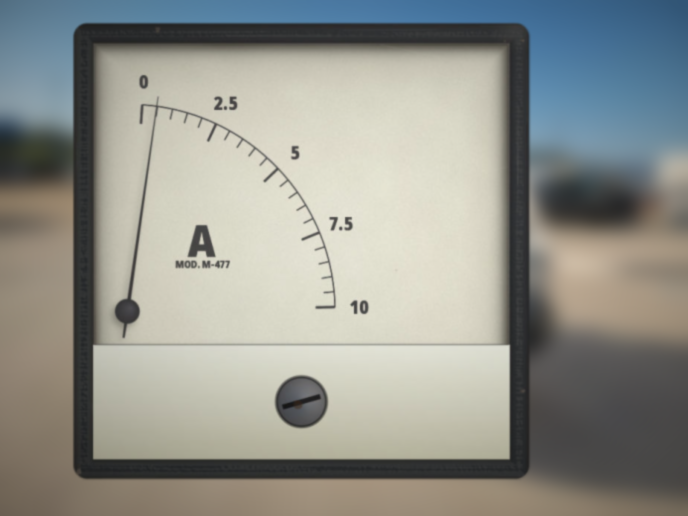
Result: 0.5 A
